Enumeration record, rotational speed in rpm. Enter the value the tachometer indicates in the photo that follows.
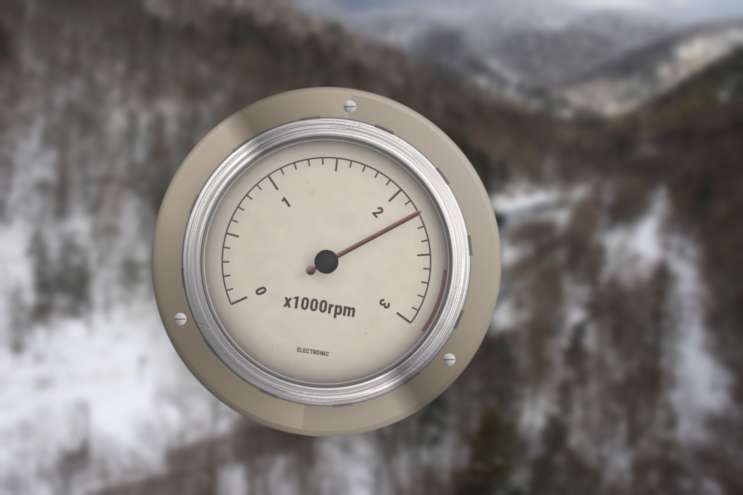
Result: 2200 rpm
